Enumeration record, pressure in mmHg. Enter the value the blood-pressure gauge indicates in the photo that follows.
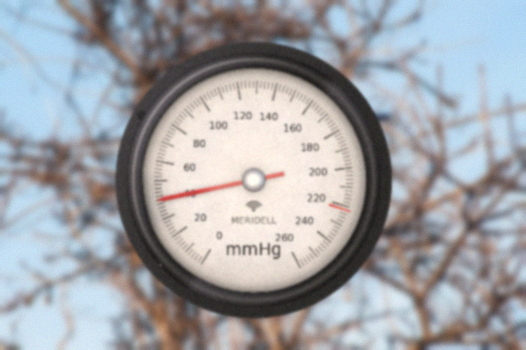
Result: 40 mmHg
